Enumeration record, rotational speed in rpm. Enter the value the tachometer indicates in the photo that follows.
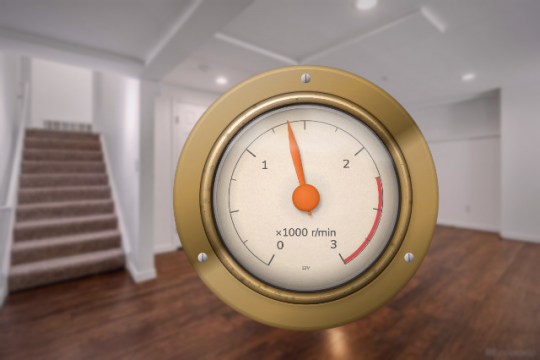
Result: 1375 rpm
